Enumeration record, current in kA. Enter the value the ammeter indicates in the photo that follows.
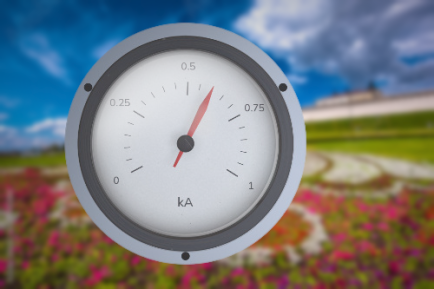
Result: 0.6 kA
